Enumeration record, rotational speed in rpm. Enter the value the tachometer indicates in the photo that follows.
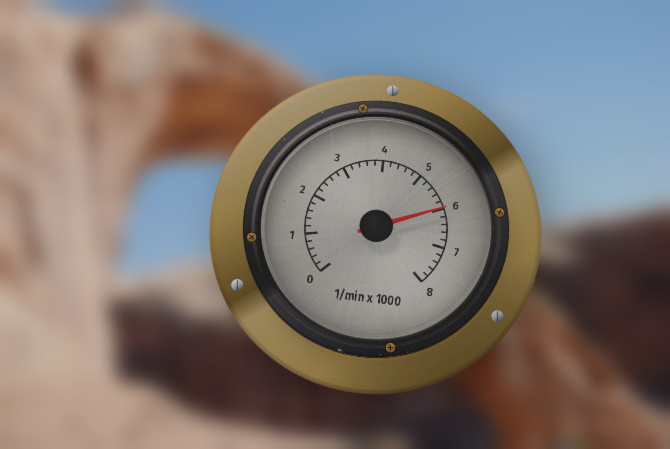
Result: 6000 rpm
